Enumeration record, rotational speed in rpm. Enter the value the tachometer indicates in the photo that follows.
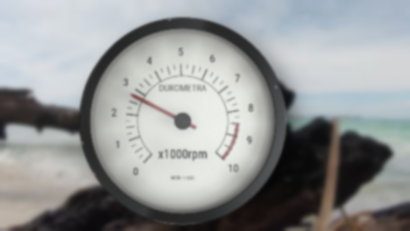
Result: 2750 rpm
